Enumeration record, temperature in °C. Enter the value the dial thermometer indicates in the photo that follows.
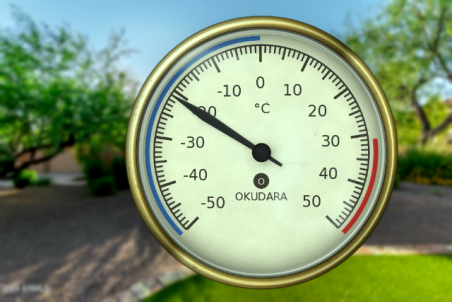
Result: -21 °C
